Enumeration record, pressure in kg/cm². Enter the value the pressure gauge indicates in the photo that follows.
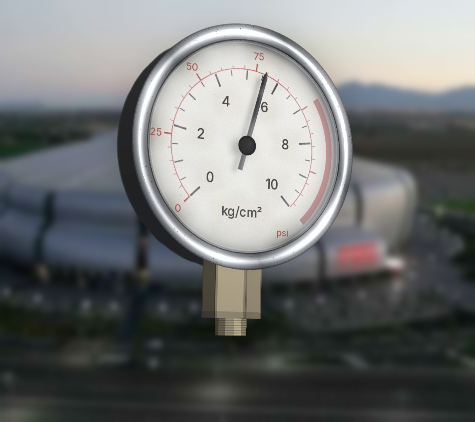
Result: 5.5 kg/cm²
